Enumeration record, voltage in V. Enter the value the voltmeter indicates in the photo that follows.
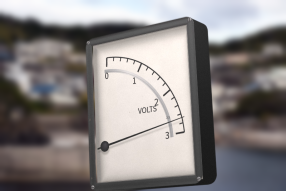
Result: 2.7 V
